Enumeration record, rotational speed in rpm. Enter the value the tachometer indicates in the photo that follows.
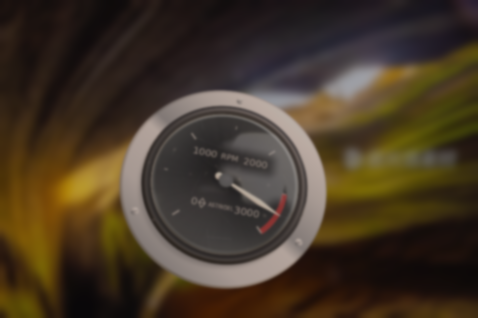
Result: 2750 rpm
